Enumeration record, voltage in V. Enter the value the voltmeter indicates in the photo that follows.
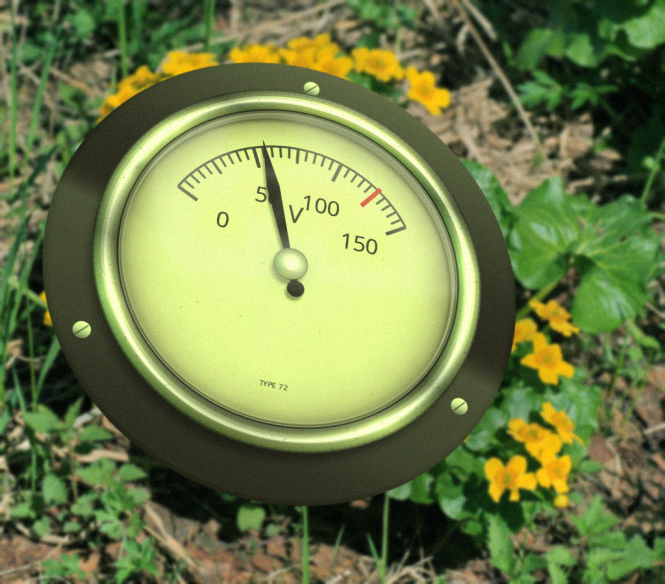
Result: 55 V
